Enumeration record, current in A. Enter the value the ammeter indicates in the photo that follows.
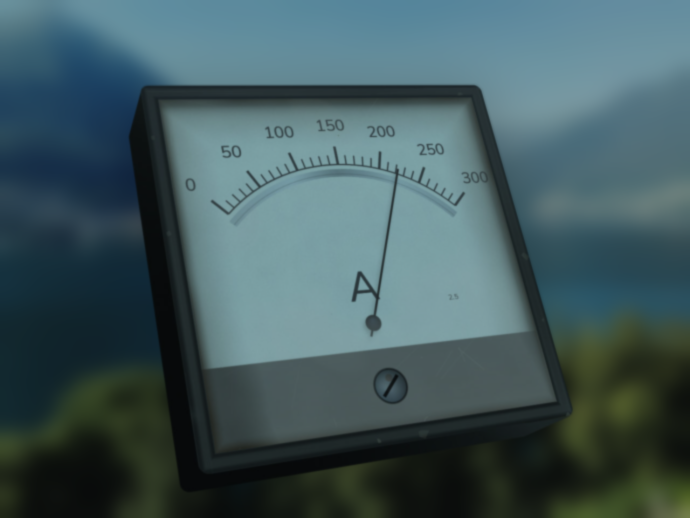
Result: 220 A
